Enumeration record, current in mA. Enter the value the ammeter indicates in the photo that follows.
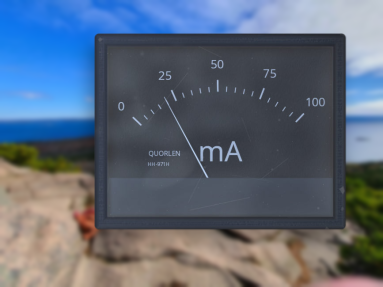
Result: 20 mA
